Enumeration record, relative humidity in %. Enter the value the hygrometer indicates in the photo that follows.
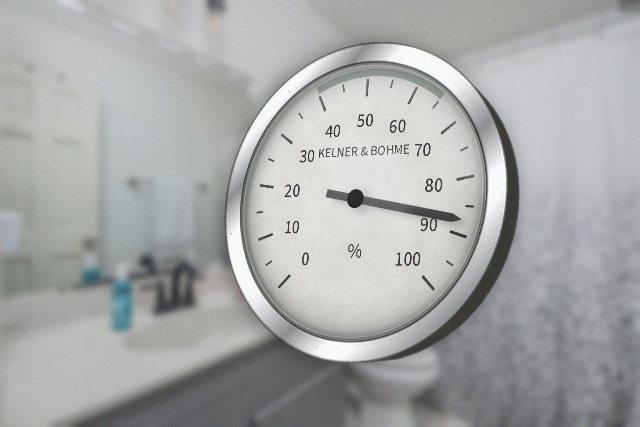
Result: 87.5 %
